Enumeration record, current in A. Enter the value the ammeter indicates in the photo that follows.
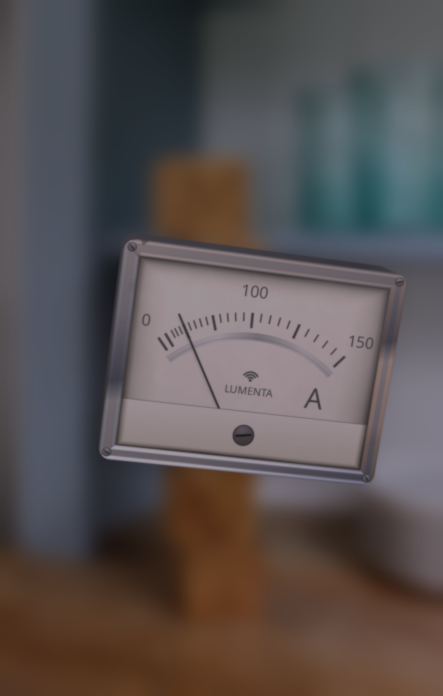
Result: 50 A
